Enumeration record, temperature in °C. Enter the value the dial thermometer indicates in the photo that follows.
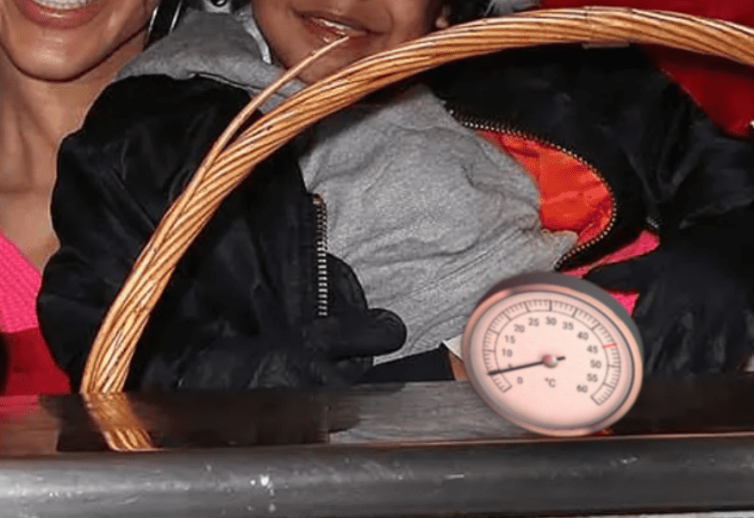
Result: 5 °C
